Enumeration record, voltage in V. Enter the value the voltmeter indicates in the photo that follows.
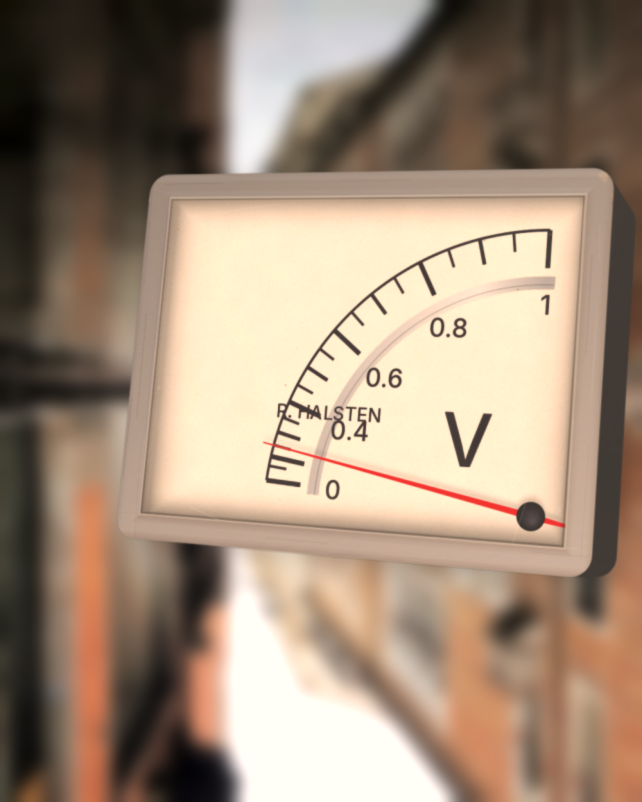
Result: 0.25 V
